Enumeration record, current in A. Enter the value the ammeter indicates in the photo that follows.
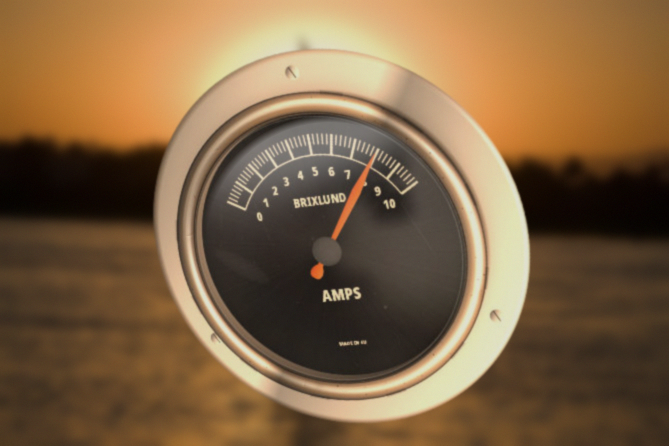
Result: 8 A
